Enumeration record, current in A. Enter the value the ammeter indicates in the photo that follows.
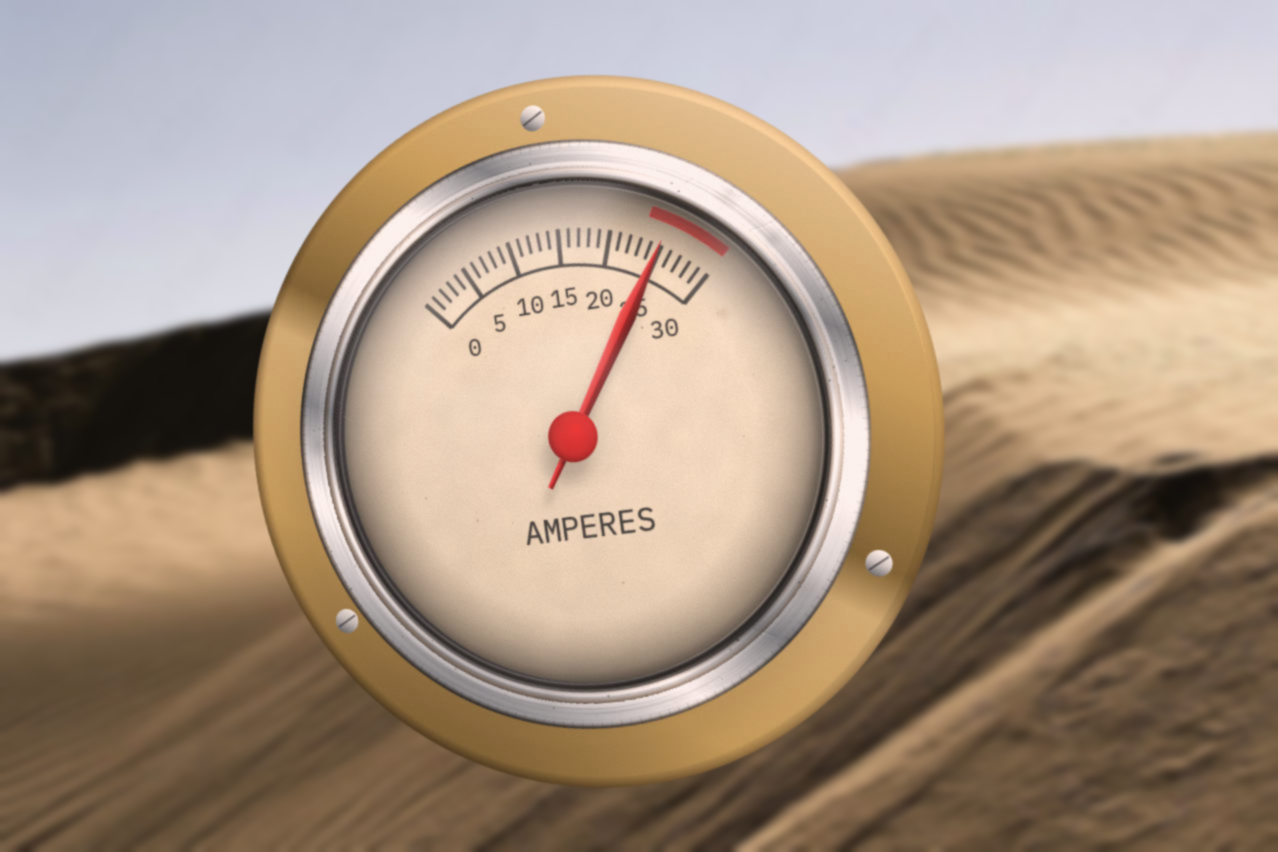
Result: 25 A
